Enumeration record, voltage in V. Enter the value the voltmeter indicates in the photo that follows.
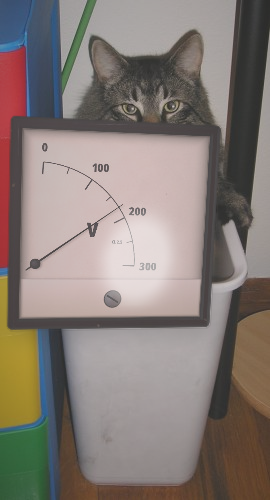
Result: 175 V
